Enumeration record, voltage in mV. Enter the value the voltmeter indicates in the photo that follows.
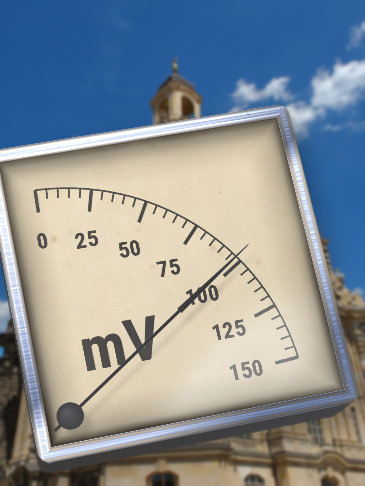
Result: 97.5 mV
